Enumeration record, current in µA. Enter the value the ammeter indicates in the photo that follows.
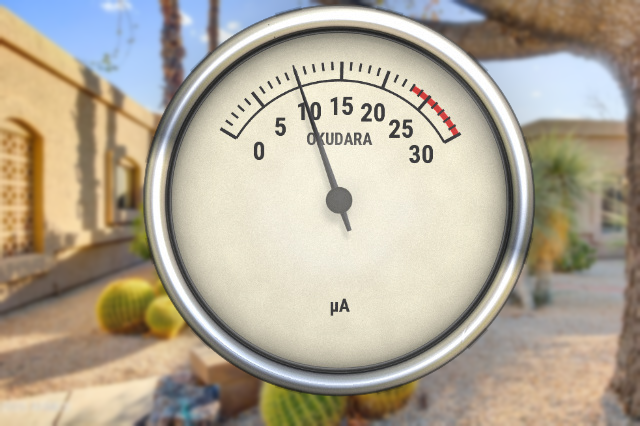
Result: 10 µA
